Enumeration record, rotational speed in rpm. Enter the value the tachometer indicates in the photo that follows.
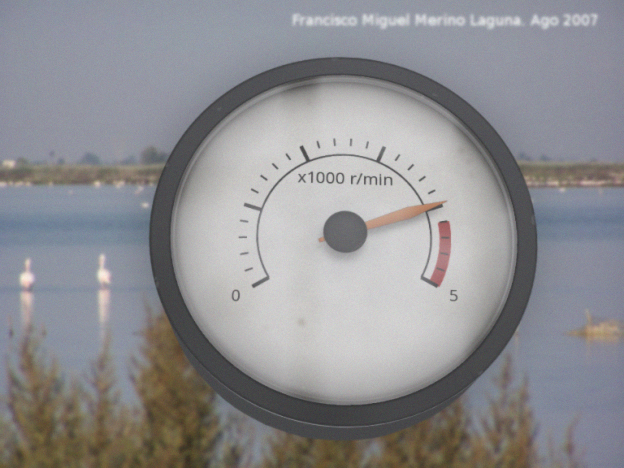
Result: 4000 rpm
